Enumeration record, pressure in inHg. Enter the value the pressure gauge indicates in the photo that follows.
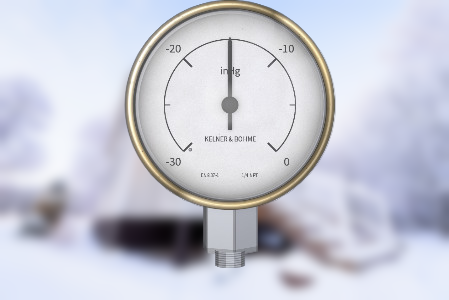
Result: -15 inHg
